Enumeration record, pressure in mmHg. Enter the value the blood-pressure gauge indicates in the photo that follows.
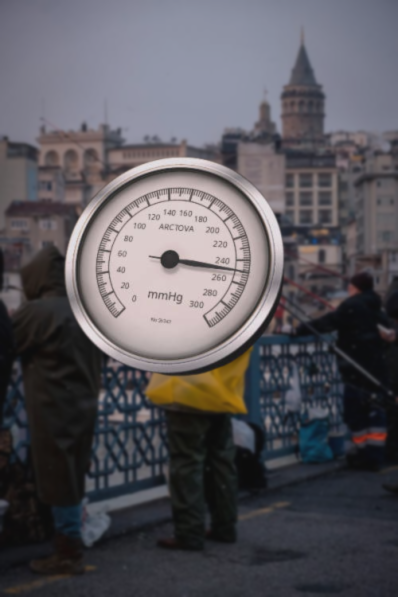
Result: 250 mmHg
